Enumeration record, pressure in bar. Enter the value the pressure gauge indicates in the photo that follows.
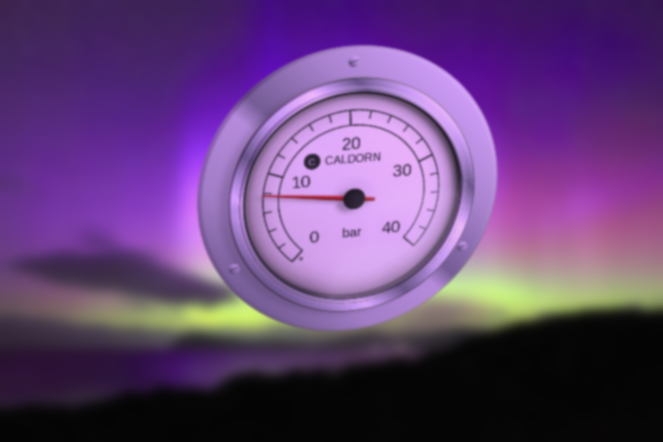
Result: 8 bar
